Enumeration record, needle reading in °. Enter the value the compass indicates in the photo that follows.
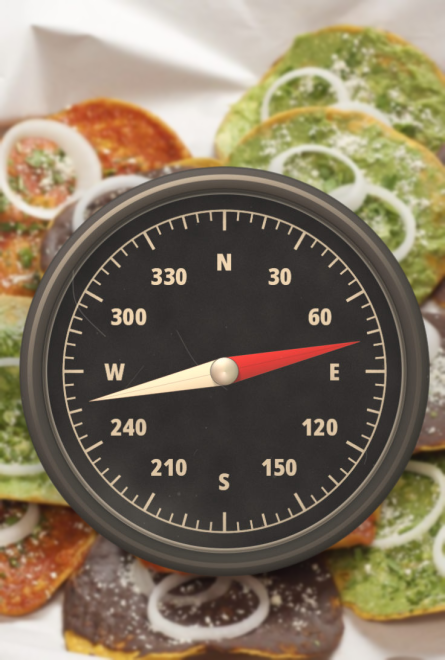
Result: 77.5 °
